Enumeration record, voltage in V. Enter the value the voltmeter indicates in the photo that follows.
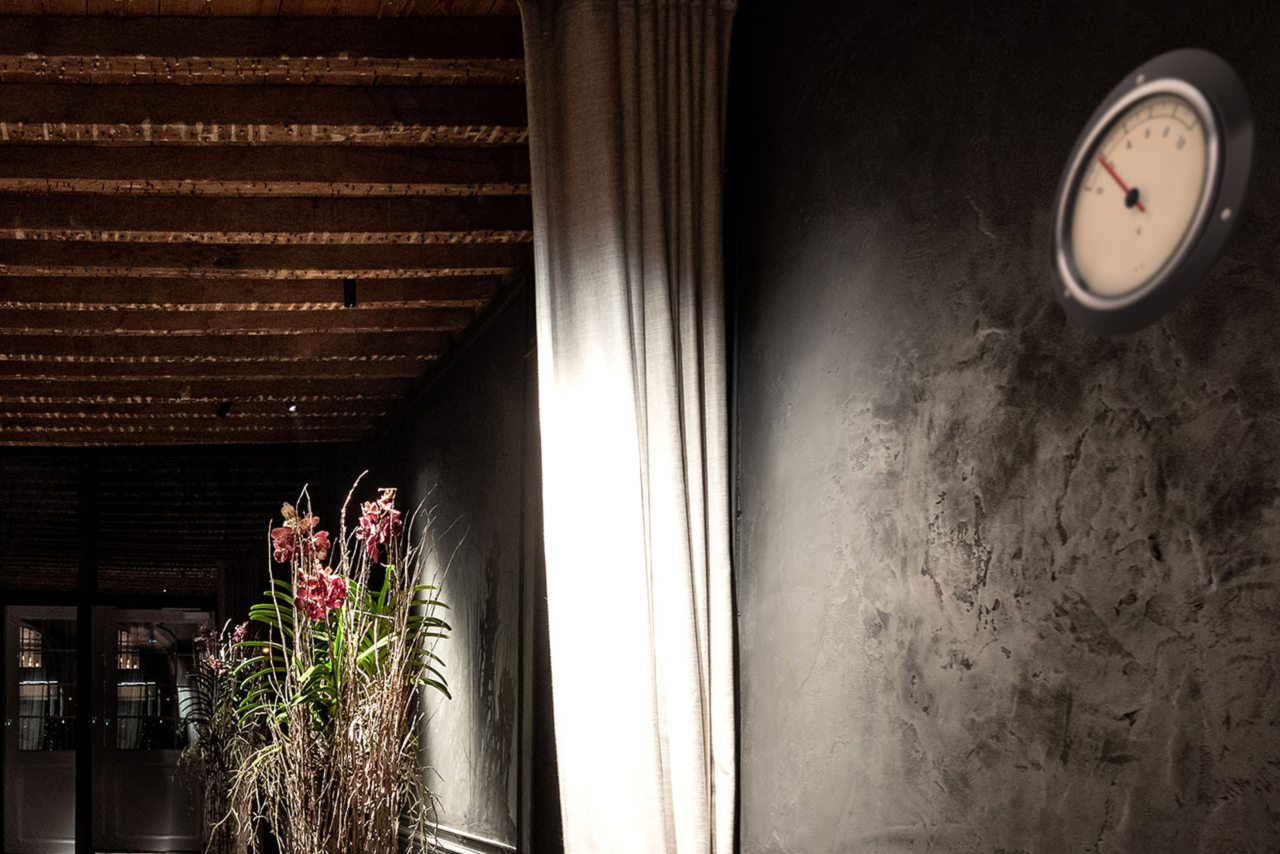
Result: 2 V
